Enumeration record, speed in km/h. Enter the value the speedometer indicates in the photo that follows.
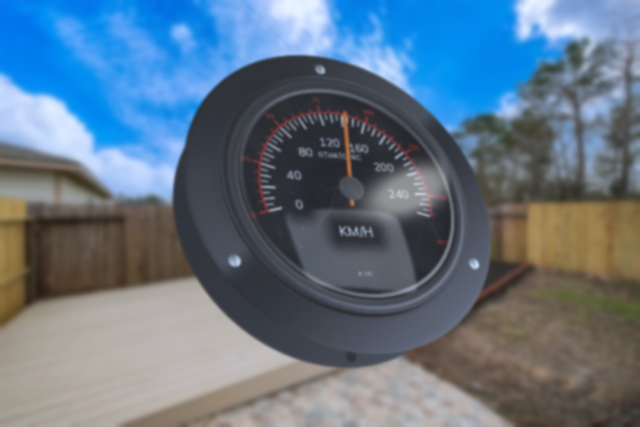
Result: 140 km/h
